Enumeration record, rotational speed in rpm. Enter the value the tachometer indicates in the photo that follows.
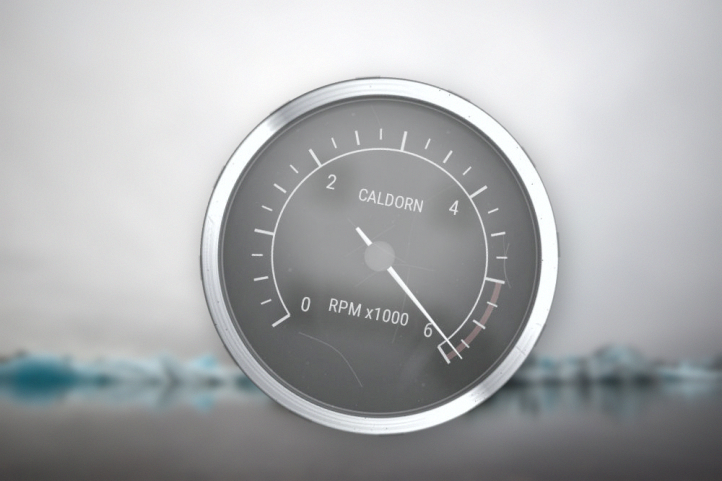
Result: 5875 rpm
